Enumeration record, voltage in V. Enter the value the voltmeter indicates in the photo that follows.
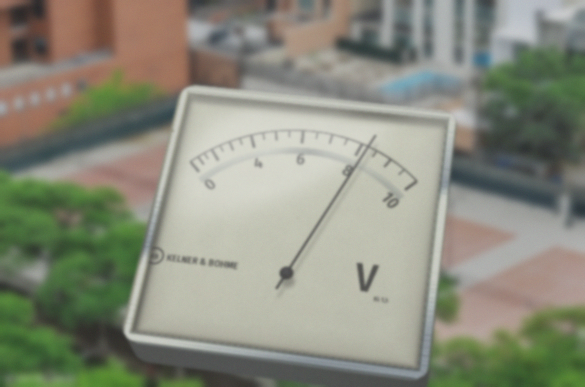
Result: 8.25 V
